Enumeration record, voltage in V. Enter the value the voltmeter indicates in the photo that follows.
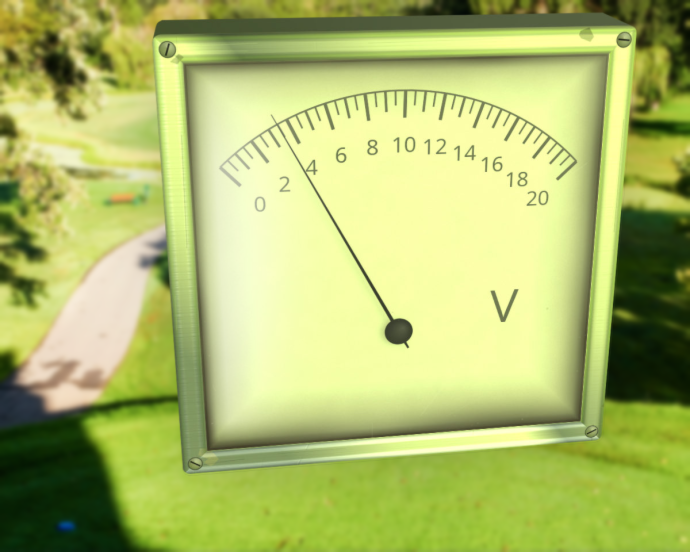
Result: 3.5 V
